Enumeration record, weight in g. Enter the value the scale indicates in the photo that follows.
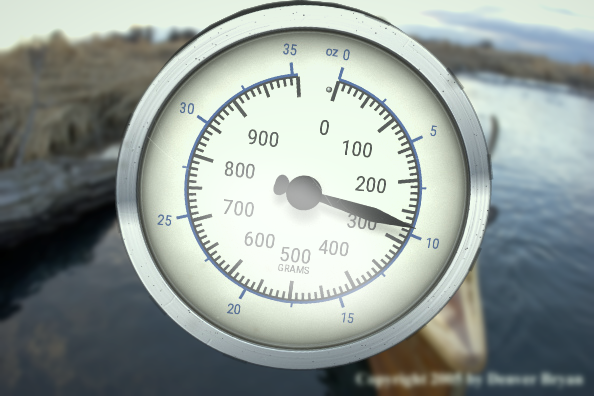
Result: 270 g
